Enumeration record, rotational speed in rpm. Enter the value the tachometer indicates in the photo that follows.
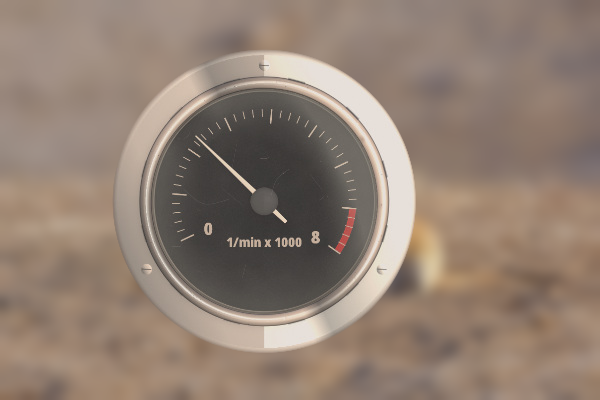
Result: 2300 rpm
